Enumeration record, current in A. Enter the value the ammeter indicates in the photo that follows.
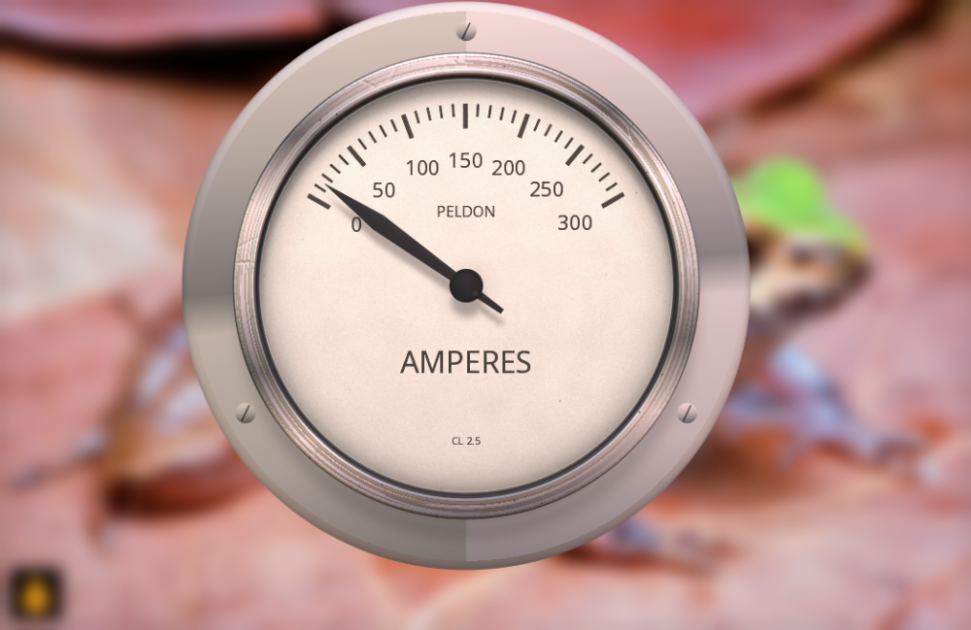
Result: 15 A
